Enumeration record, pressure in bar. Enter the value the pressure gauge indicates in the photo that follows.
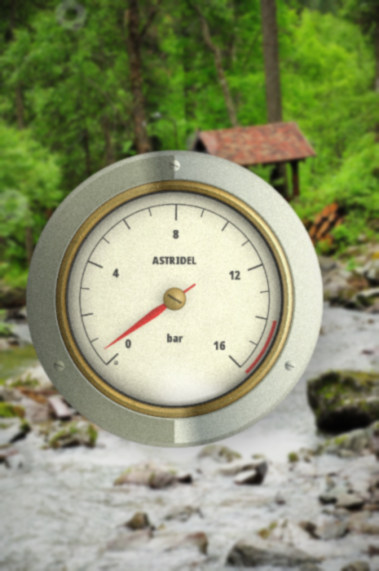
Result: 0.5 bar
